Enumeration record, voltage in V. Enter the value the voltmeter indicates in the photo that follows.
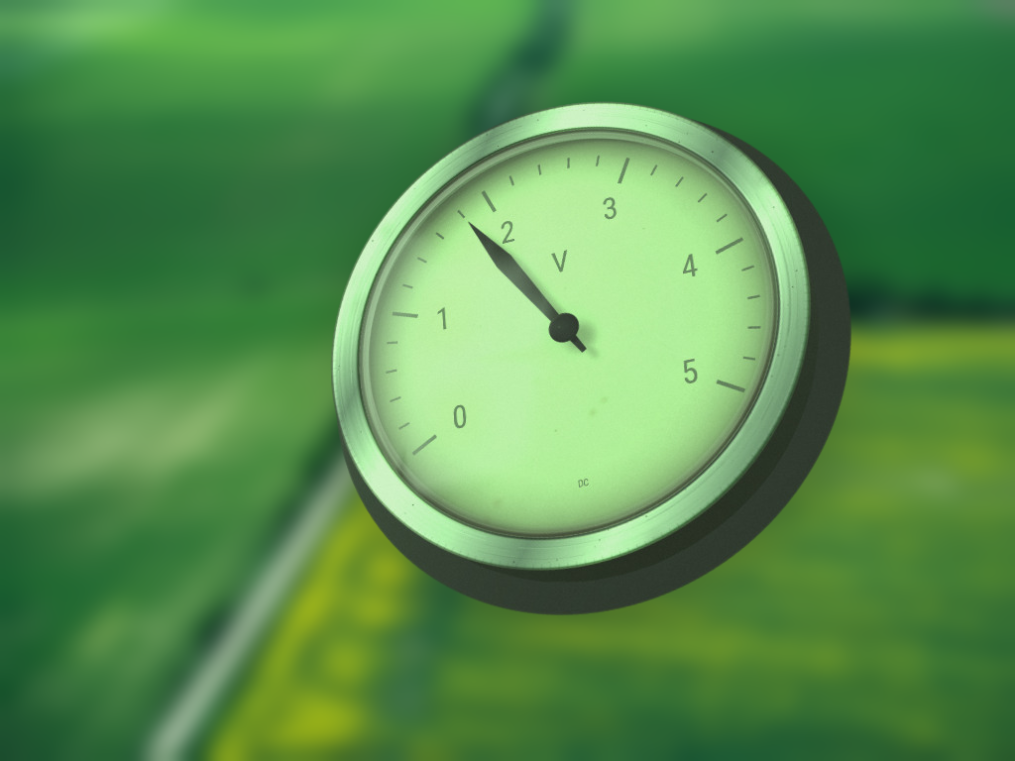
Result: 1.8 V
